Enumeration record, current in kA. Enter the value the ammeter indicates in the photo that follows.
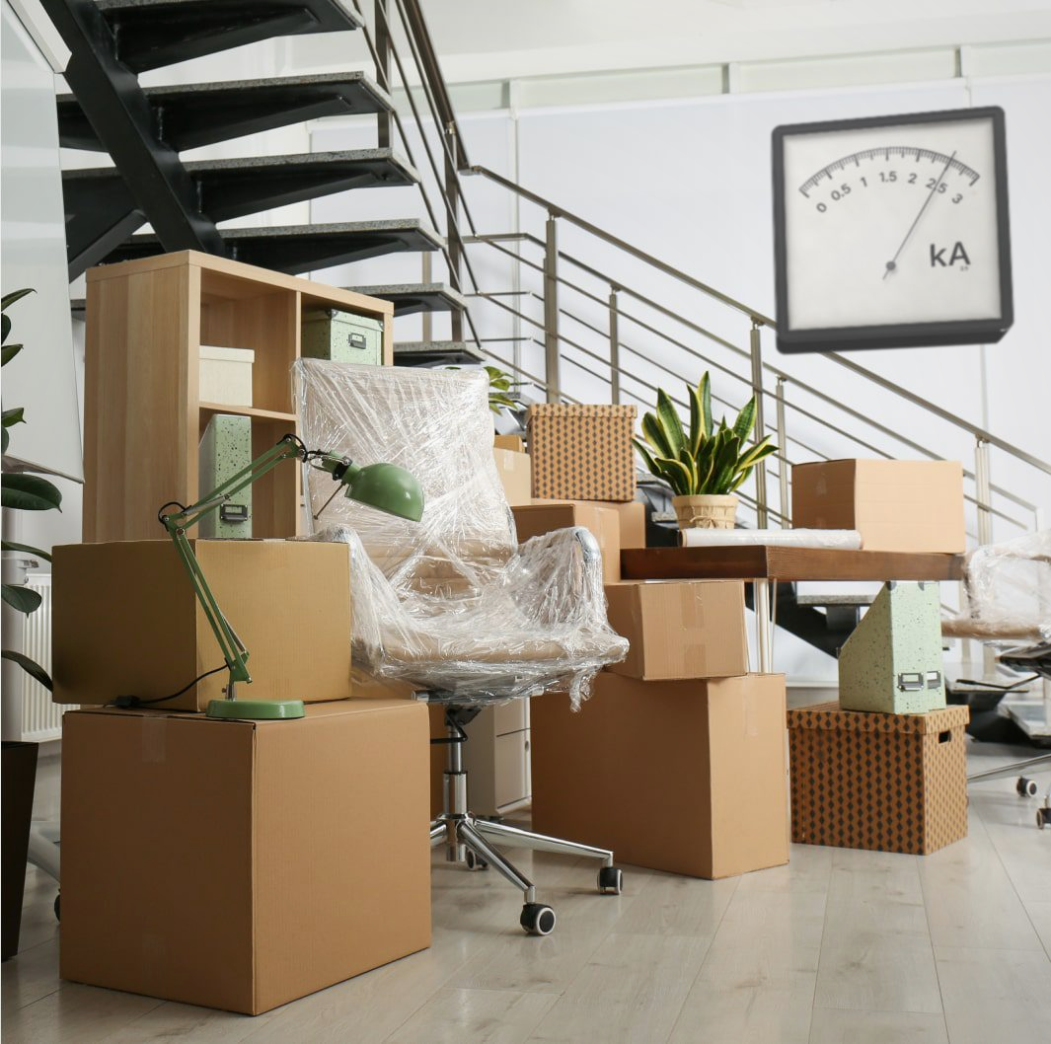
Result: 2.5 kA
